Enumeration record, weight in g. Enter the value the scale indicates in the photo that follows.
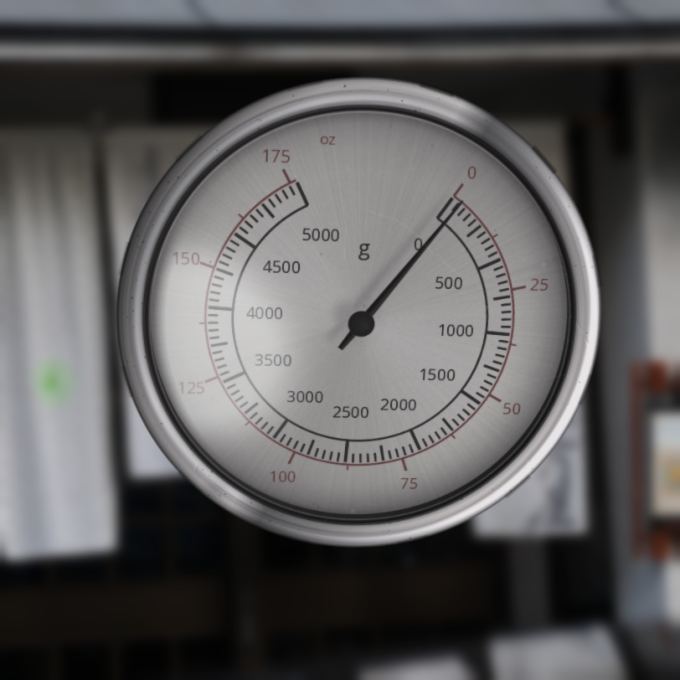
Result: 50 g
